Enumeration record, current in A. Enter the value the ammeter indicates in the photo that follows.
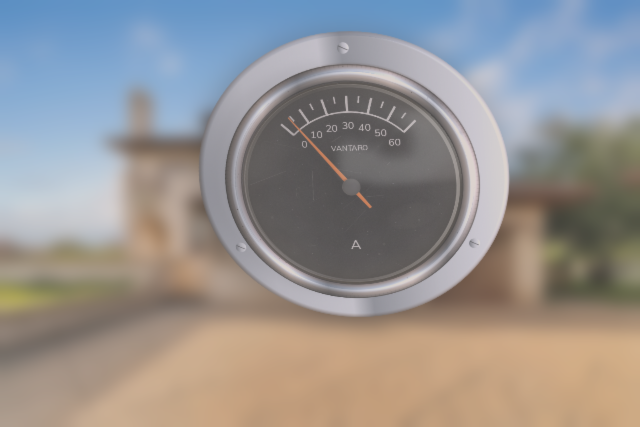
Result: 5 A
